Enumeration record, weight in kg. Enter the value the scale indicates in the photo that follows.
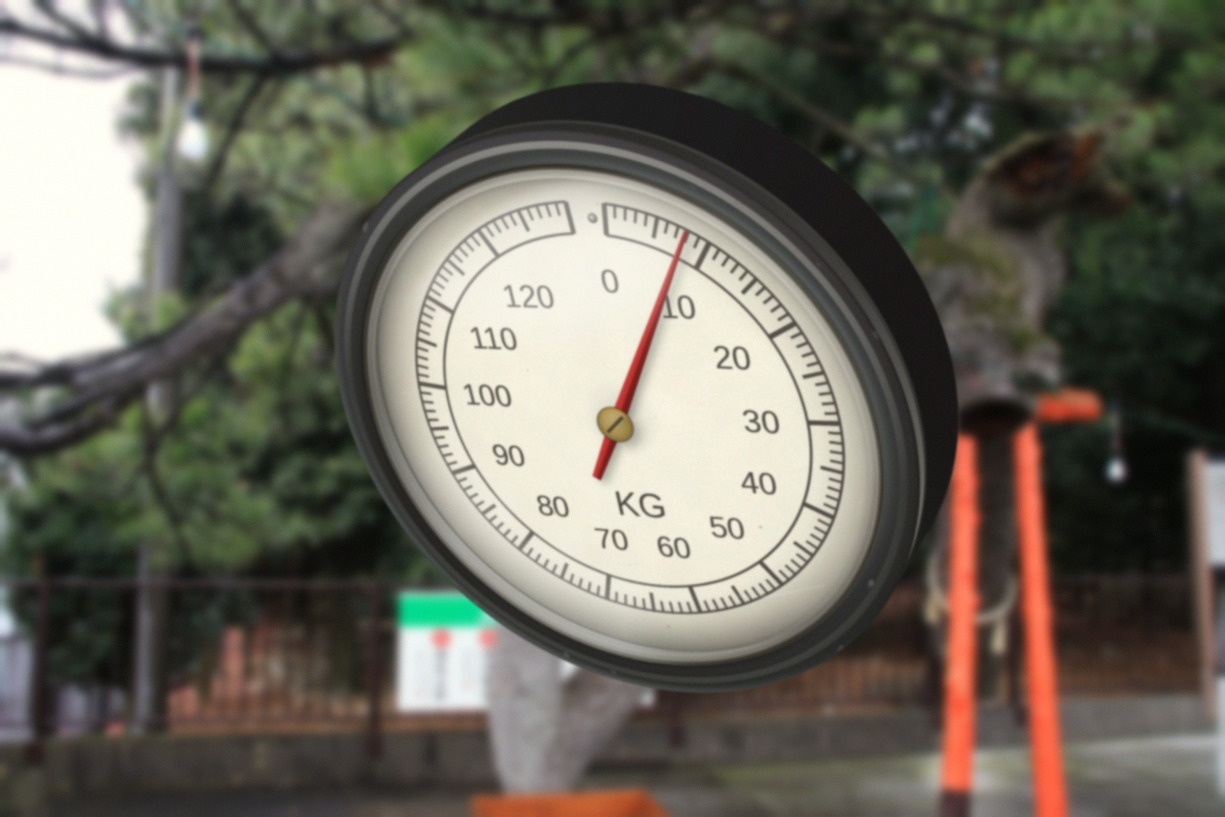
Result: 8 kg
